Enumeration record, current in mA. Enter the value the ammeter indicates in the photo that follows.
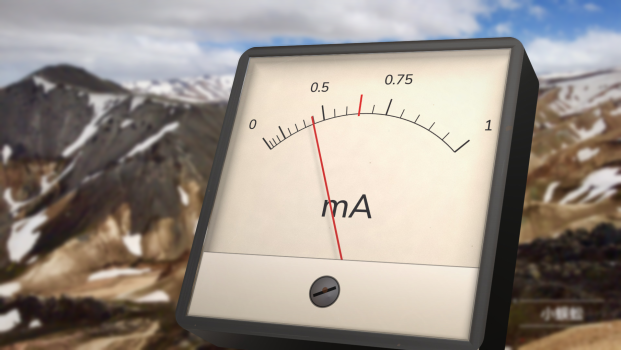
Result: 0.45 mA
